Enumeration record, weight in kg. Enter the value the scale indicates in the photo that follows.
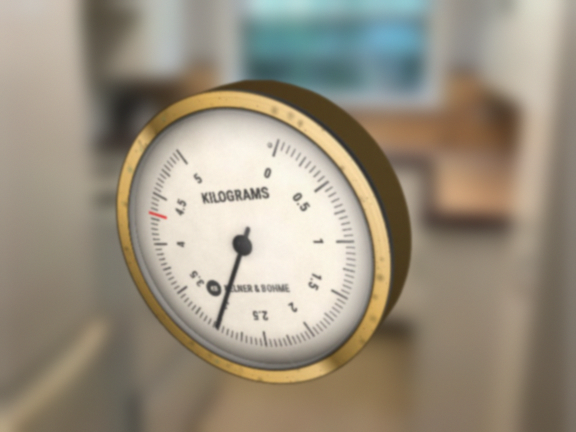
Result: 3 kg
